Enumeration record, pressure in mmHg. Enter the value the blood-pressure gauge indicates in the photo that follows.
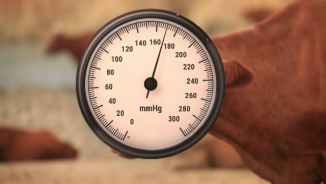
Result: 170 mmHg
